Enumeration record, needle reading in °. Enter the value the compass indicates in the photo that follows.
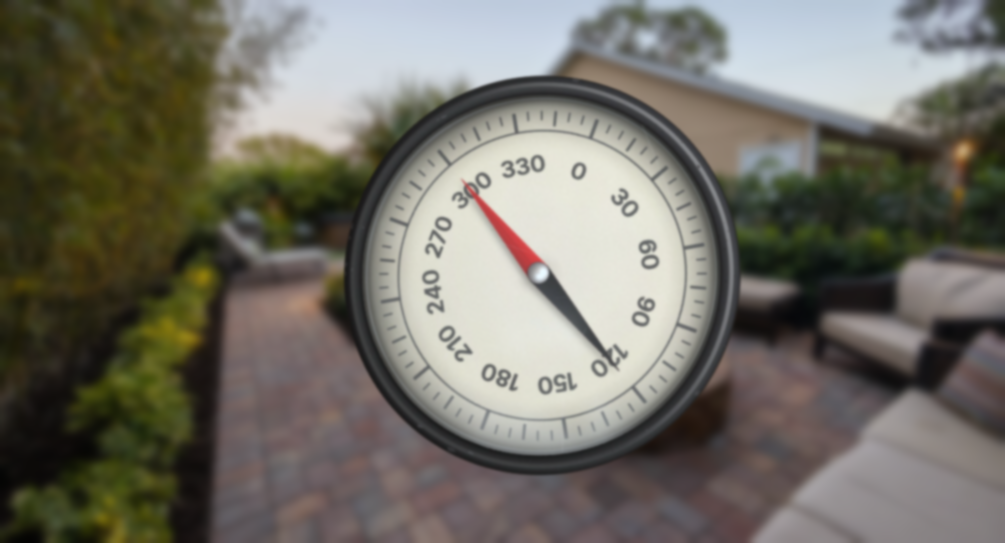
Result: 300 °
